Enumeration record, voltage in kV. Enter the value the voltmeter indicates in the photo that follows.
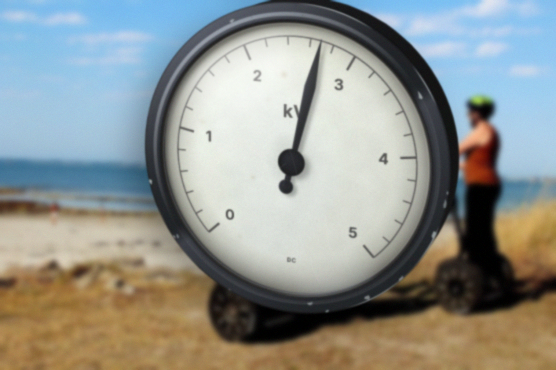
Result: 2.7 kV
